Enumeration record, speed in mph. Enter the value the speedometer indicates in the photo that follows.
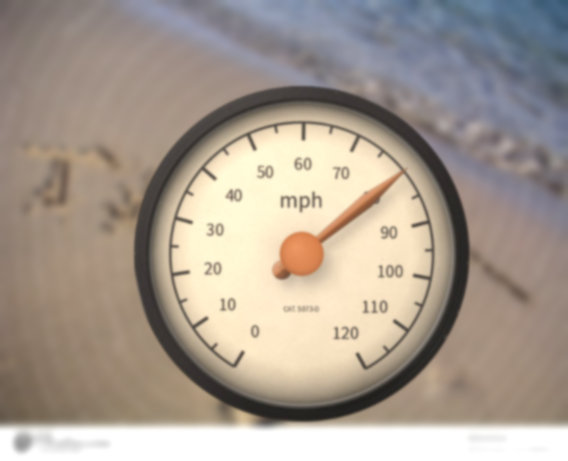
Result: 80 mph
